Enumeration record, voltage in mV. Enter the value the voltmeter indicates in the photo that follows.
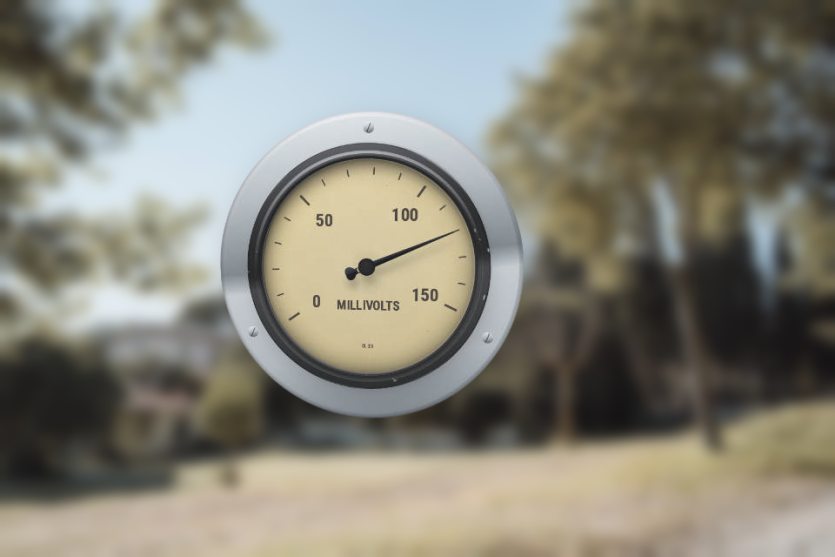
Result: 120 mV
